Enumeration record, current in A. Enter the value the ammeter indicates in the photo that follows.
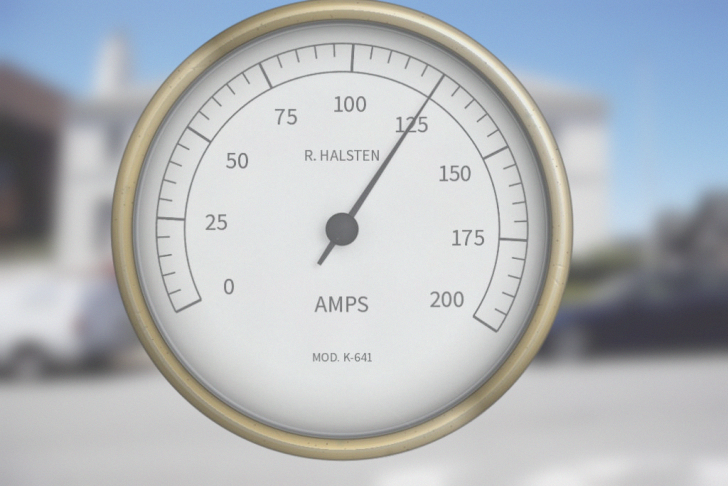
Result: 125 A
